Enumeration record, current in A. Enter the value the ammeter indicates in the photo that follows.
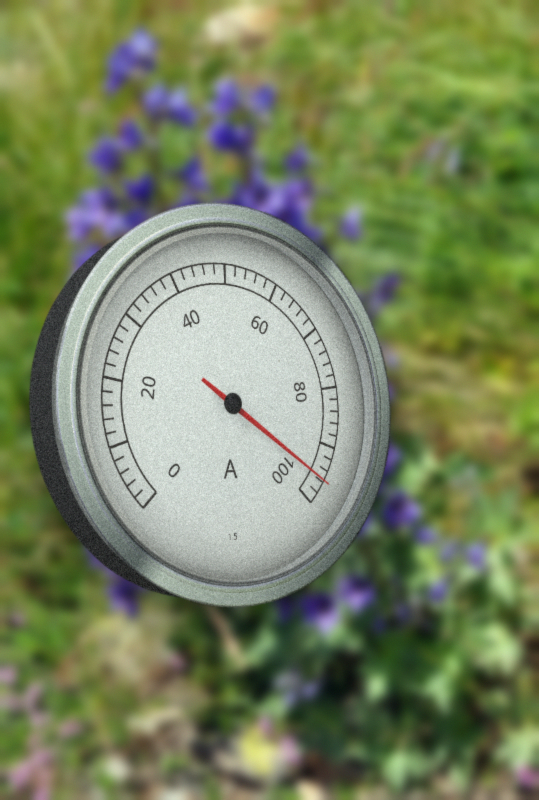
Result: 96 A
